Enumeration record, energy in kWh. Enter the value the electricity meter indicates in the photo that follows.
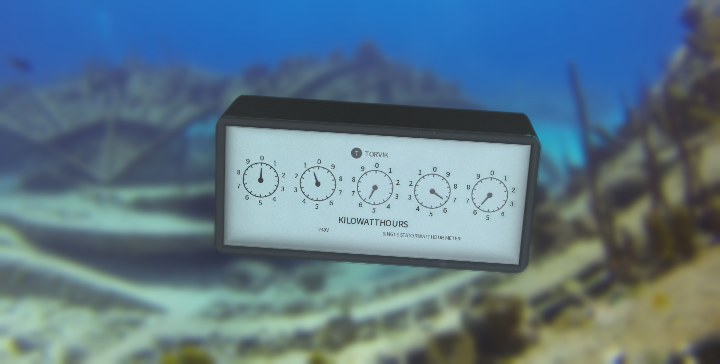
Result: 566 kWh
